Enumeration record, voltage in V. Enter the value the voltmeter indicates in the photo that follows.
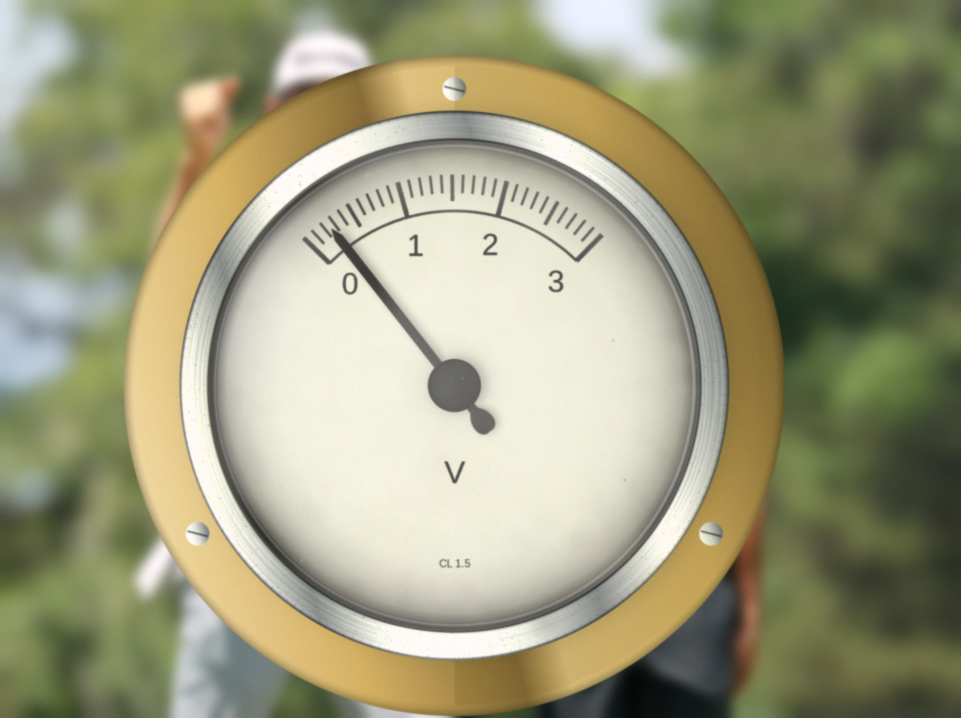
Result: 0.25 V
